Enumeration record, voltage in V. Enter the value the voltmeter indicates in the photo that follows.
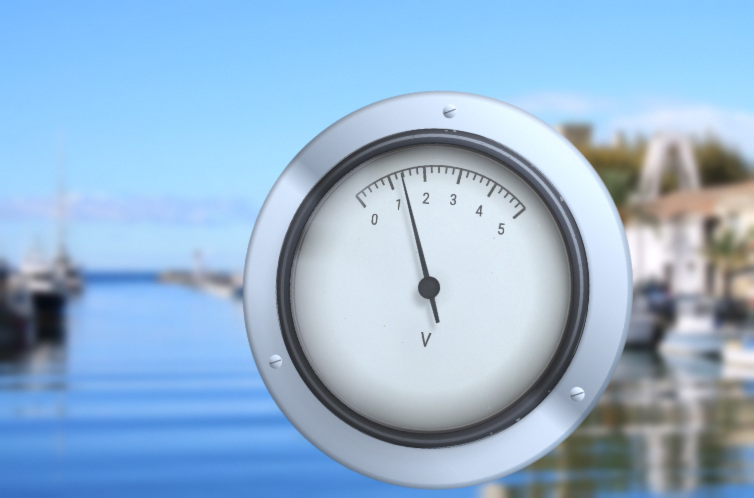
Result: 1.4 V
